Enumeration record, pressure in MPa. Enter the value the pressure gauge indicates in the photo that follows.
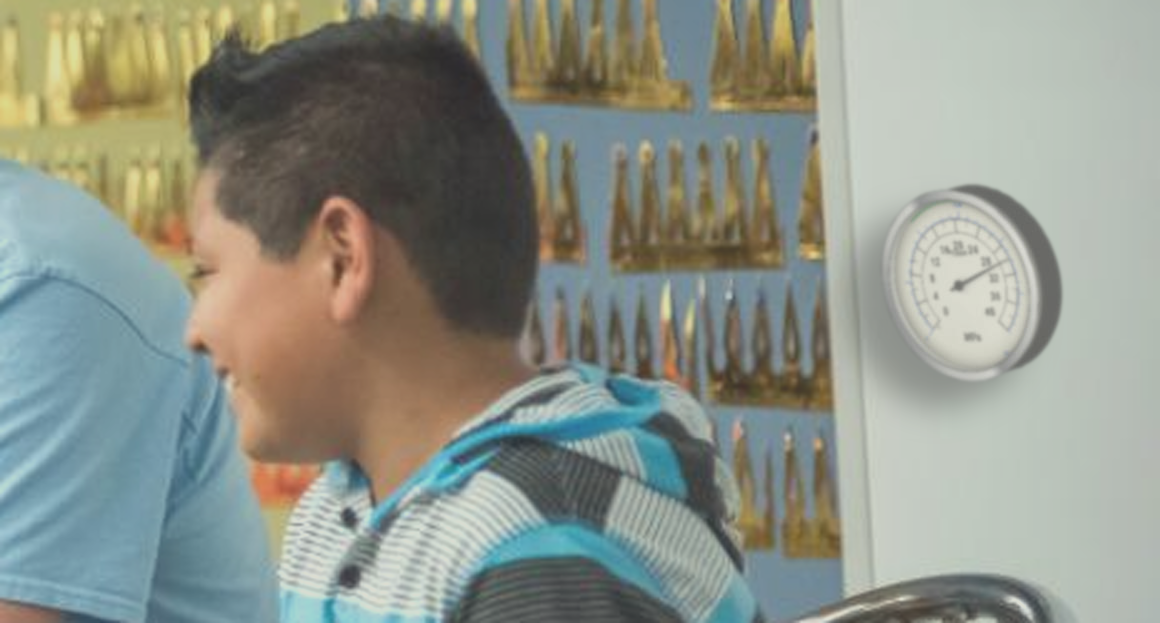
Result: 30 MPa
